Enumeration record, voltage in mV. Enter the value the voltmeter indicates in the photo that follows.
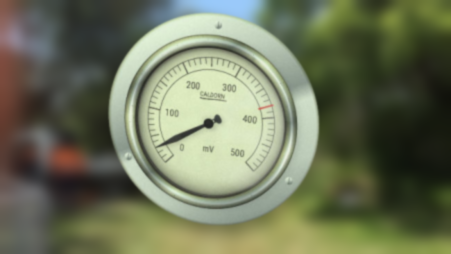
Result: 30 mV
